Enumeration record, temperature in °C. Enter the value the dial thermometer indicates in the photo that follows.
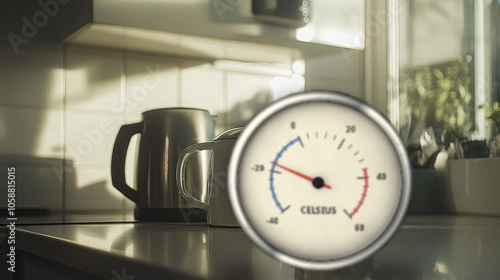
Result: -16 °C
